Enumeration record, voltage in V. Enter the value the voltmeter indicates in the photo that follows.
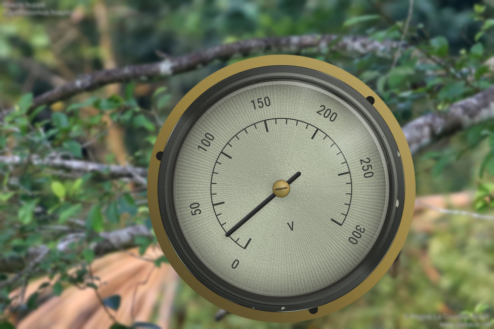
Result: 20 V
